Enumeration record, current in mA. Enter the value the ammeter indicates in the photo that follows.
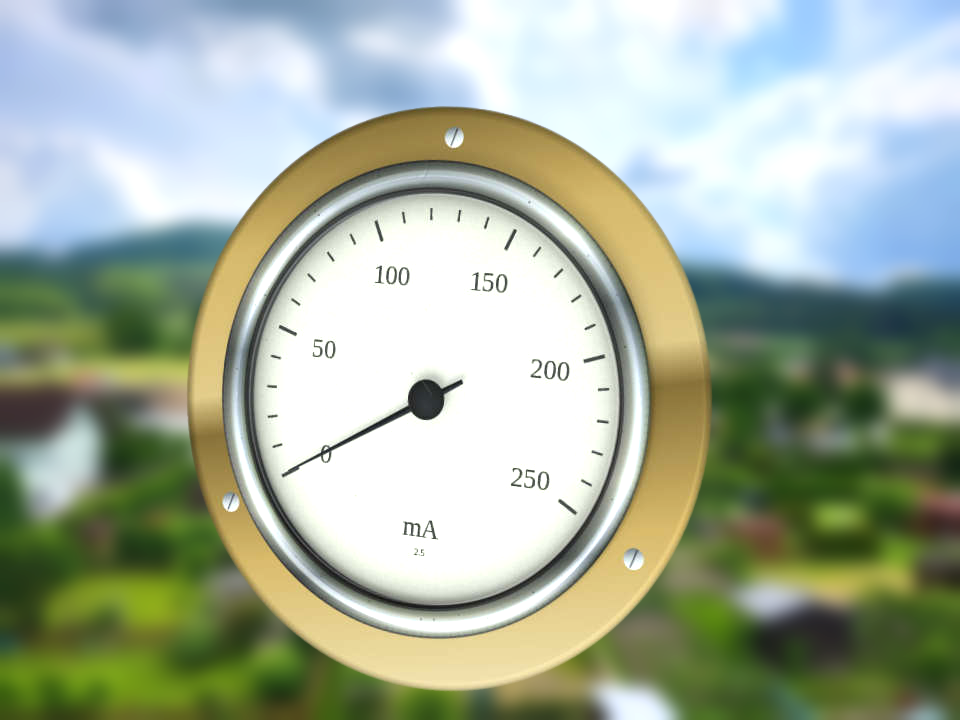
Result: 0 mA
